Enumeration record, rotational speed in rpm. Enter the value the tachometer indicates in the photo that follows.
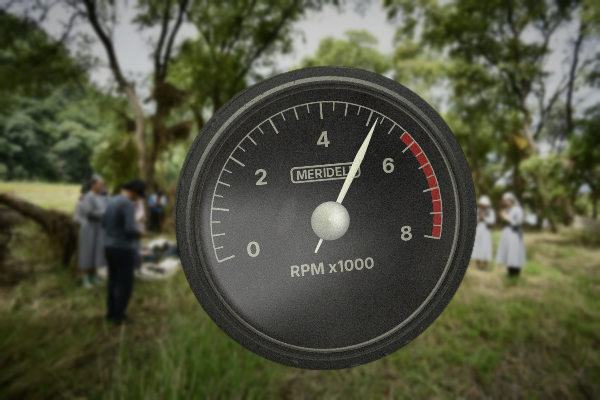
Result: 5125 rpm
